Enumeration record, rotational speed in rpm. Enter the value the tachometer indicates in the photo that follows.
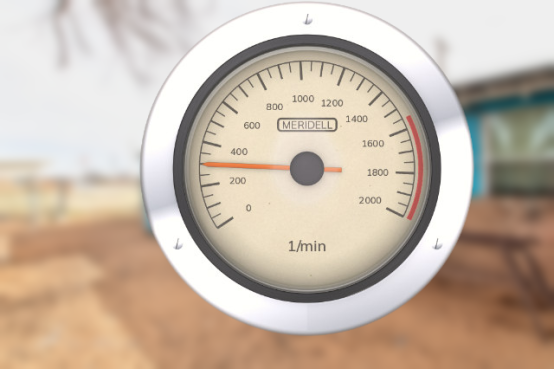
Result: 300 rpm
